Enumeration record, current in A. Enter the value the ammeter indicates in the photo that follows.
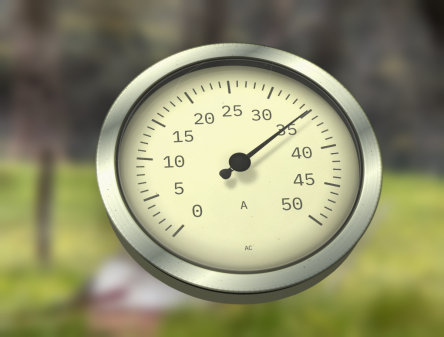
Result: 35 A
